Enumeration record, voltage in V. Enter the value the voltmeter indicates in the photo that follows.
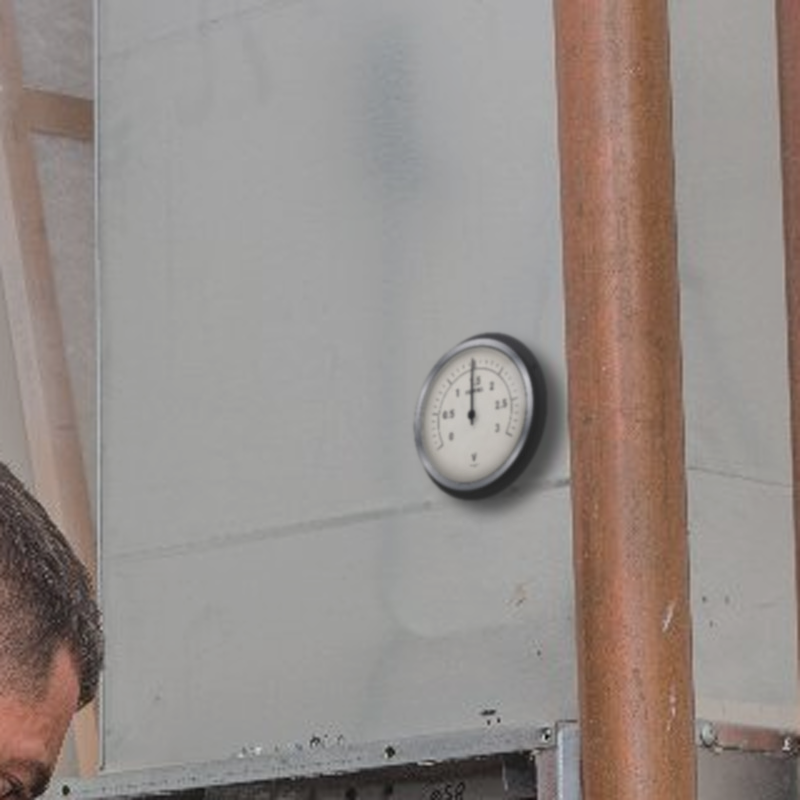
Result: 1.5 V
